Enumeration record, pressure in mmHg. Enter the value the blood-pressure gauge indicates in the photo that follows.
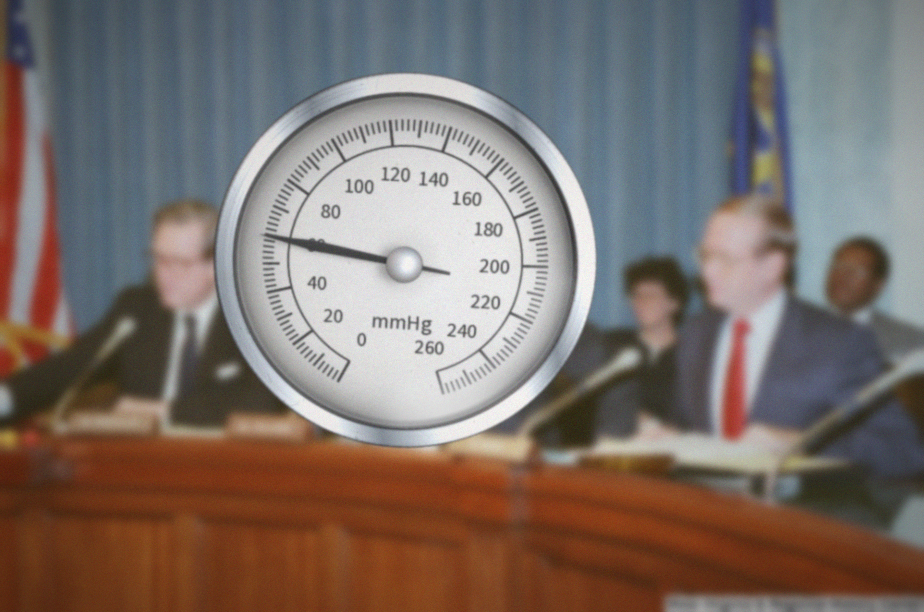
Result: 60 mmHg
